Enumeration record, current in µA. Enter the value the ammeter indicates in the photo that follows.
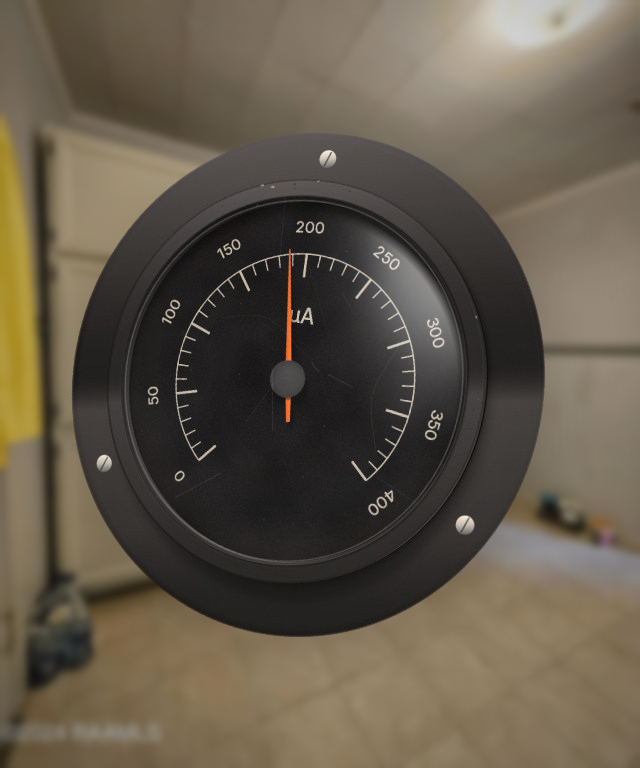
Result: 190 µA
